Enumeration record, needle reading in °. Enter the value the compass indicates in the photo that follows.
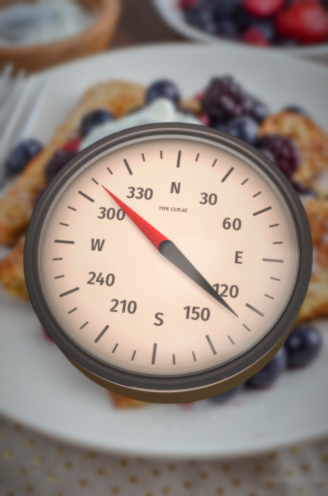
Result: 310 °
